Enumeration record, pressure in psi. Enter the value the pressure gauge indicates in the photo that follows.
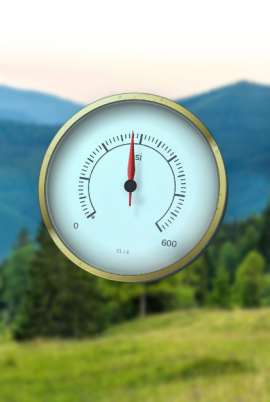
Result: 280 psi
